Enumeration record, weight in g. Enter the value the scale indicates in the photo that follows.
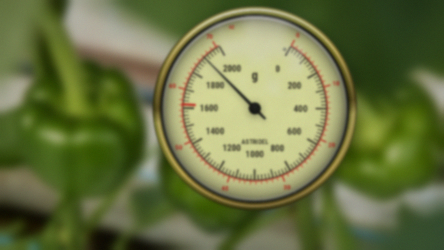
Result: 1900 g
